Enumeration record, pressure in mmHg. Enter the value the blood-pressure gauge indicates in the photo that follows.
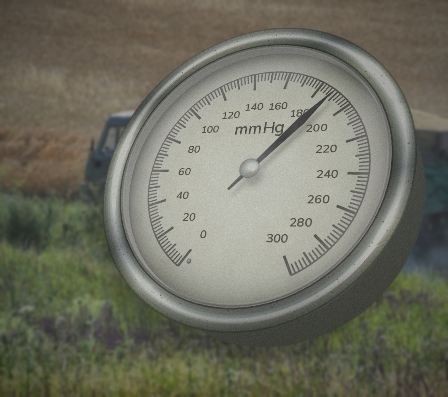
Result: 190 mmHg
